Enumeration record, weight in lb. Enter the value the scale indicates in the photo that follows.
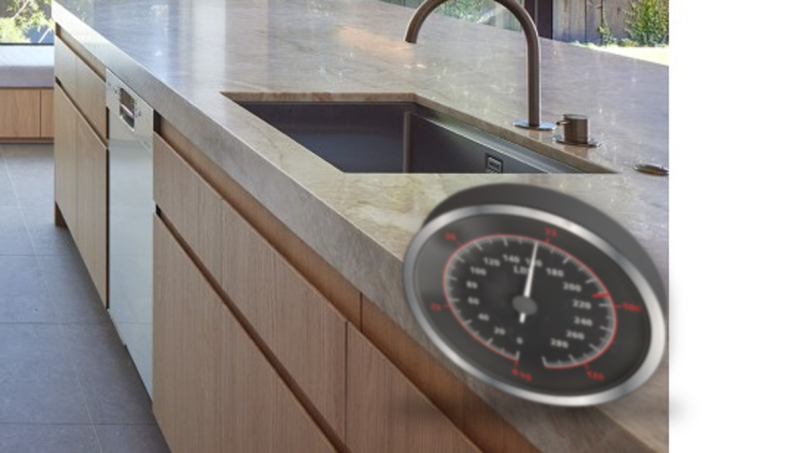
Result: 160 lb
